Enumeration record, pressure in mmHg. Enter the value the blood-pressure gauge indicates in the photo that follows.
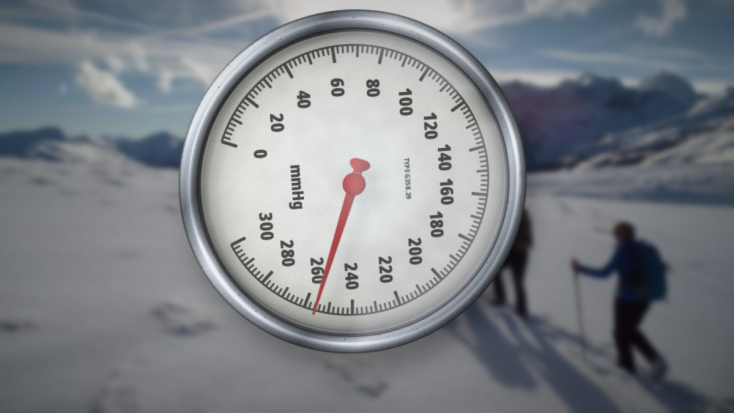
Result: 256 mmHg
